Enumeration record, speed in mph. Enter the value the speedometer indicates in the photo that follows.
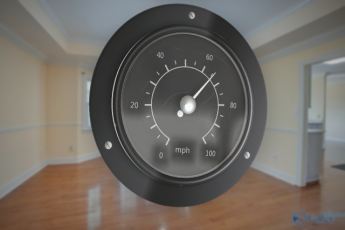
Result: 65 mph
